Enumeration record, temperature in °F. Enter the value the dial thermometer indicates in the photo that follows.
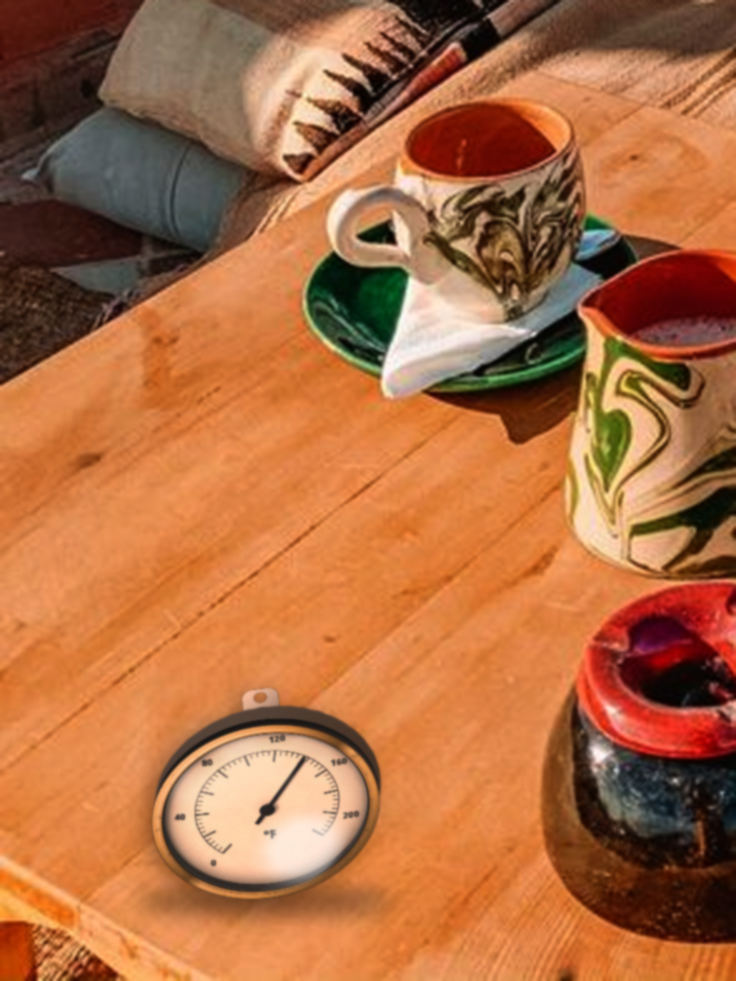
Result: 140 °F
